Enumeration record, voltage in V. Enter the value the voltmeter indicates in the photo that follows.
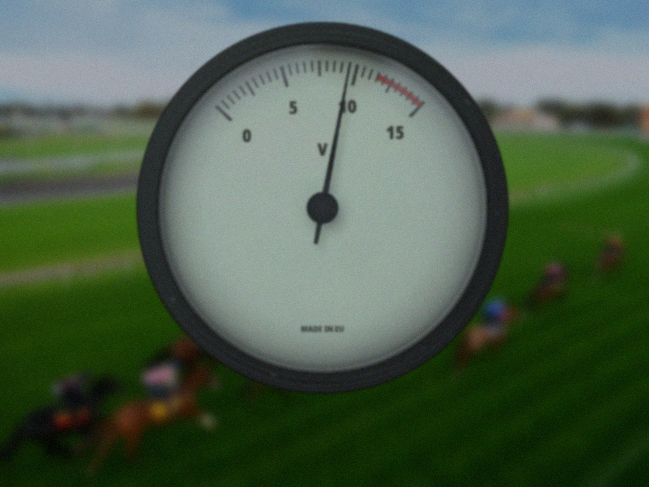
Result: 9.5 V
